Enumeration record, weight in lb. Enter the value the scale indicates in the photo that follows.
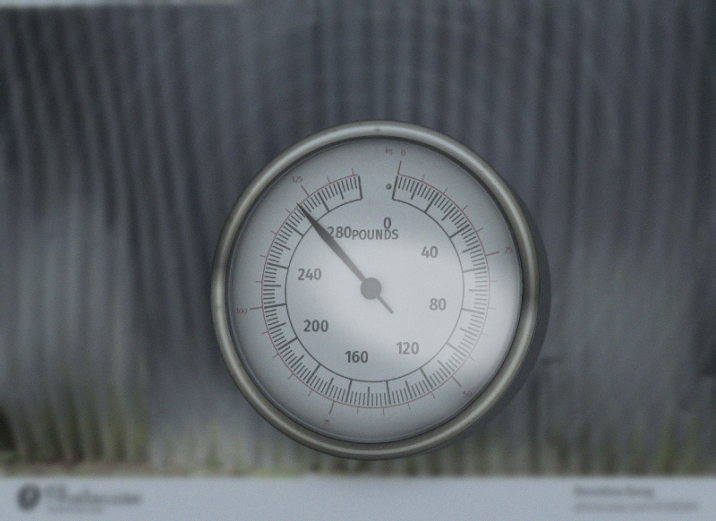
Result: 270 lb
